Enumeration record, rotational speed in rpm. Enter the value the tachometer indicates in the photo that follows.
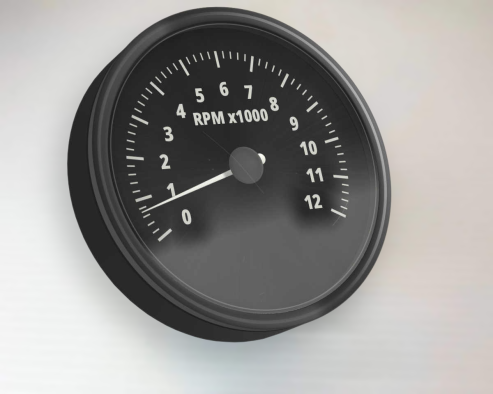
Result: 700 rpm
